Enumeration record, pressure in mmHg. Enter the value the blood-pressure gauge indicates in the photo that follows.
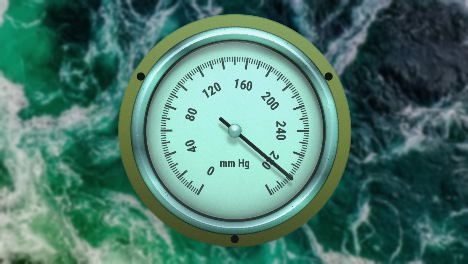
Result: 280 mmHg
